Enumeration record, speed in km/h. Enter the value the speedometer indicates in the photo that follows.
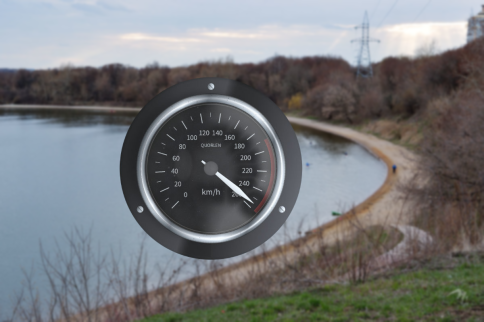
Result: 255 km/h
